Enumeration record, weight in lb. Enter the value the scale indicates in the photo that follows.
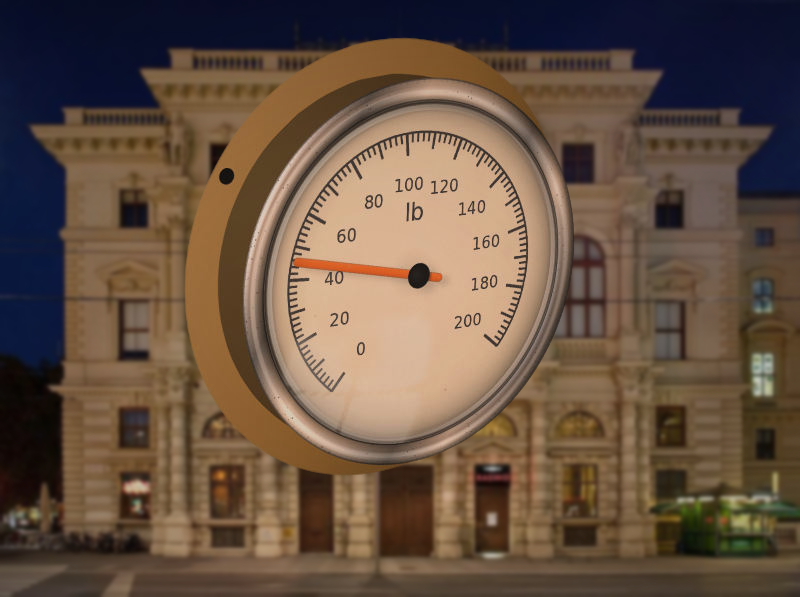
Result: 46 lb
